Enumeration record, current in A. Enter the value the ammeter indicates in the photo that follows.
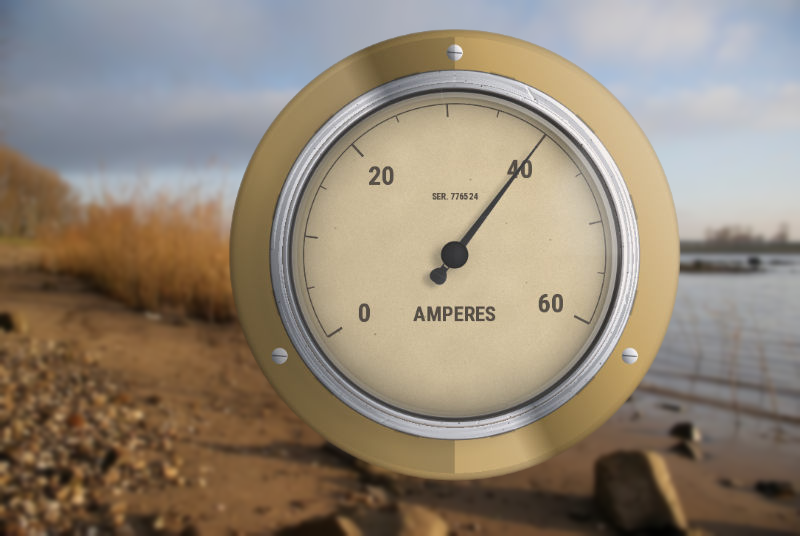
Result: 40 A
